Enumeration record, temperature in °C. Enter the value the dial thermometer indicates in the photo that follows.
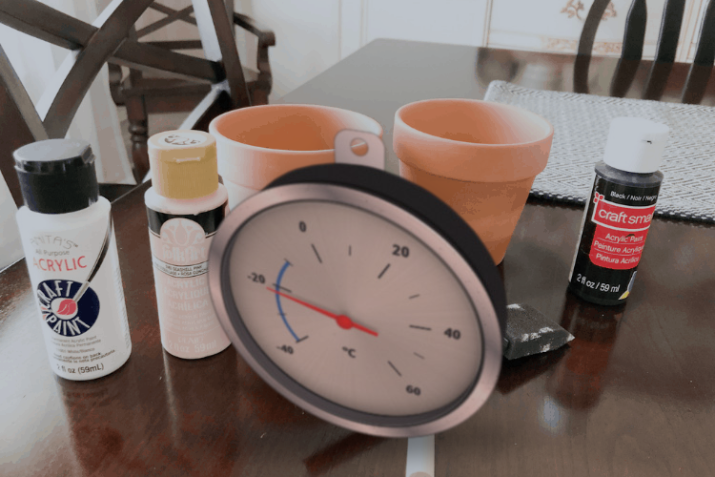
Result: -20 °C
